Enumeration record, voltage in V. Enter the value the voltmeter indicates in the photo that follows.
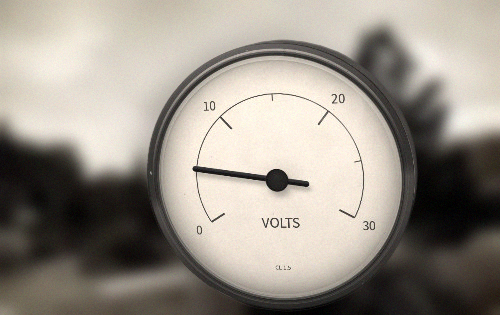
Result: 5 V
